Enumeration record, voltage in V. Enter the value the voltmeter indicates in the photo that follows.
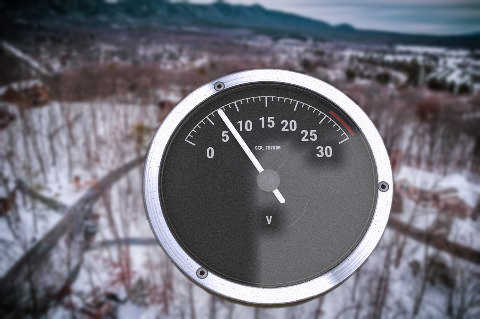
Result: 7 V
